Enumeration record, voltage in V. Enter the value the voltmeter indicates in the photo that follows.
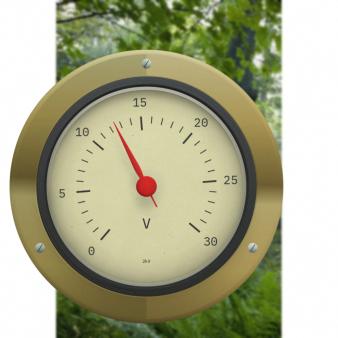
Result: 12.5 V
